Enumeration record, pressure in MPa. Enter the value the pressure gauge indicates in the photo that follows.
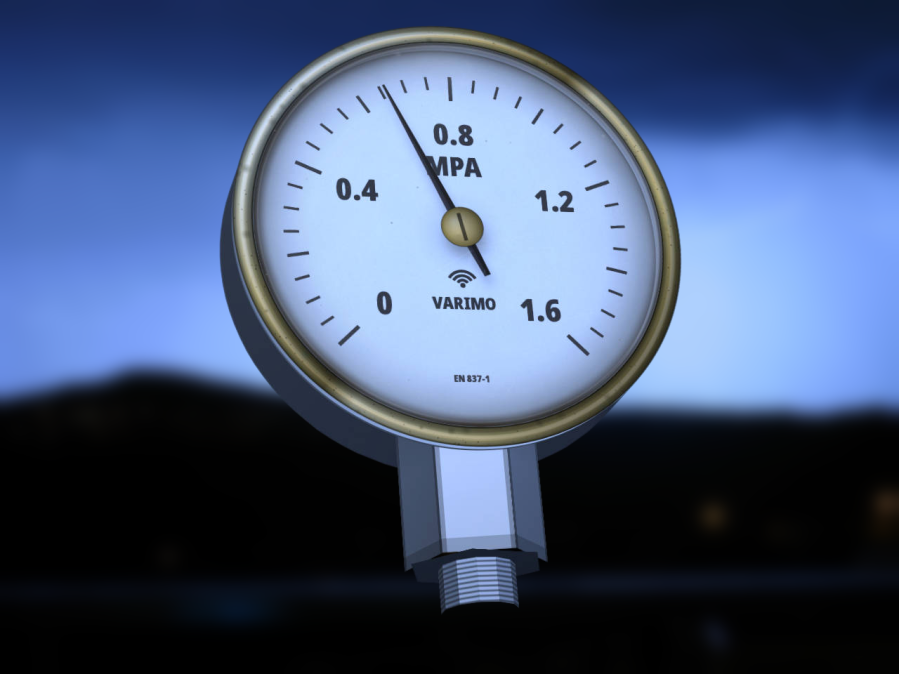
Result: 0.65 MPa
